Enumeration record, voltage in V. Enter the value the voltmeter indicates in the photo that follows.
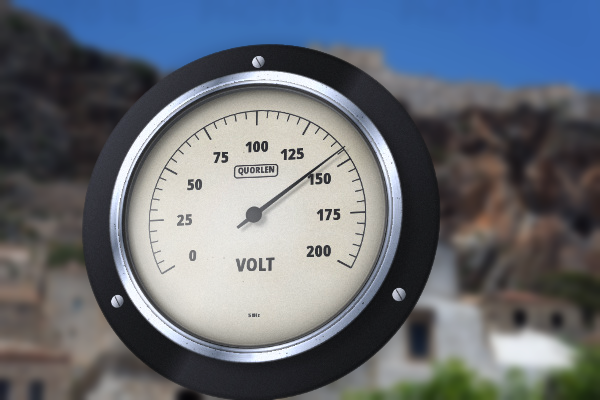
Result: 145 V
